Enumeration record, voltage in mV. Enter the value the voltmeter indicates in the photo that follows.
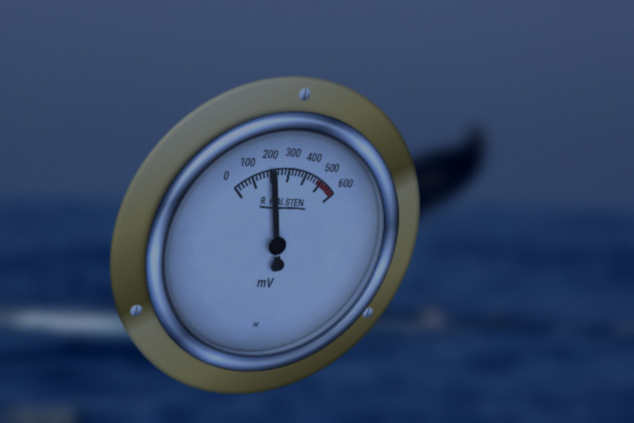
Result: 200 mV
